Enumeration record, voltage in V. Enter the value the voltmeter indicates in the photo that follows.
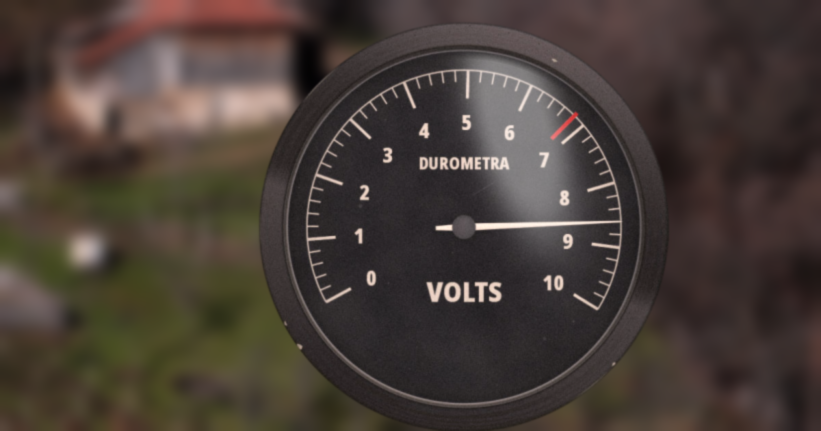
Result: 8.6 V
